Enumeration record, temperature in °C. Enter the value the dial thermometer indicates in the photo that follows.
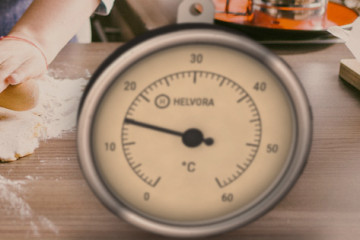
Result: 15 °C
